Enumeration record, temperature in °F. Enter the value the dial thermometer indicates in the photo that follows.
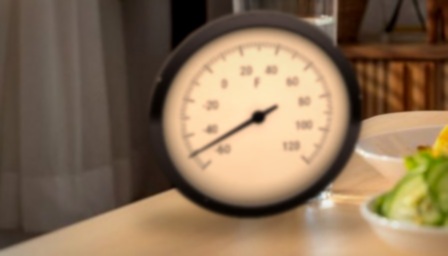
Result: -50 °F
